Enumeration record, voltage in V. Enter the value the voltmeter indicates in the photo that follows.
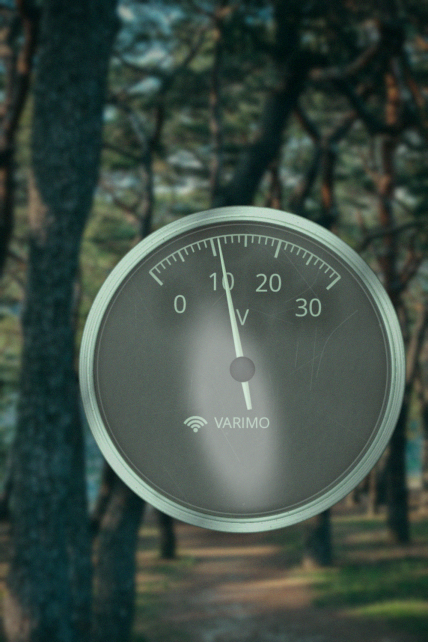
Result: 11 V
